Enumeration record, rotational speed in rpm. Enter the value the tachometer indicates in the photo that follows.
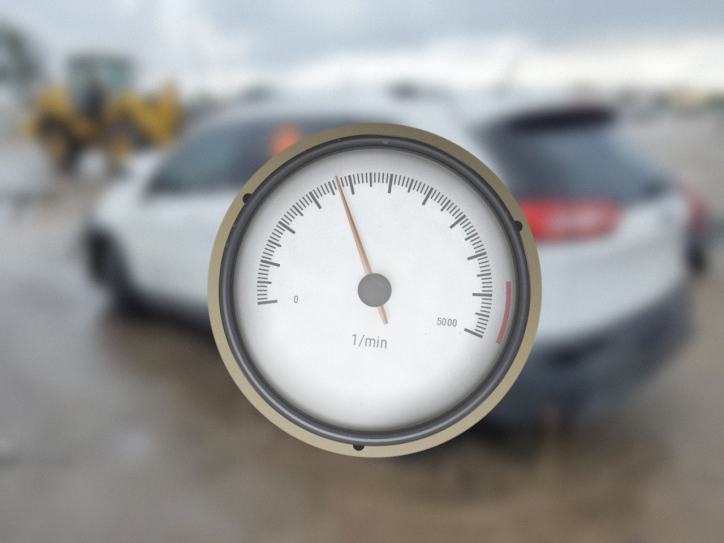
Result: 1850 rpm
